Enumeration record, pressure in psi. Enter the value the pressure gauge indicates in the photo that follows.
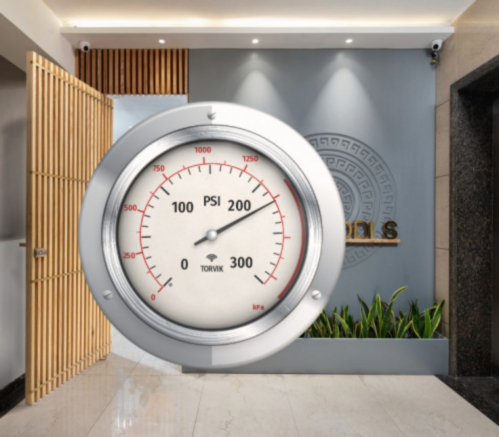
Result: 220 psi
